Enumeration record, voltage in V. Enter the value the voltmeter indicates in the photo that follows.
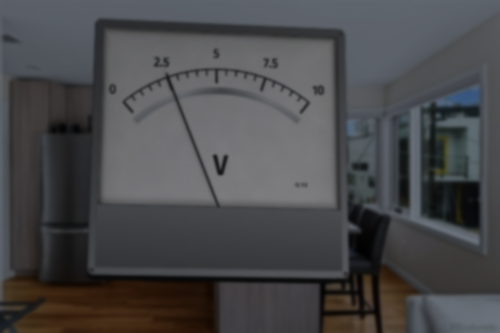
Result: 2.5 V
